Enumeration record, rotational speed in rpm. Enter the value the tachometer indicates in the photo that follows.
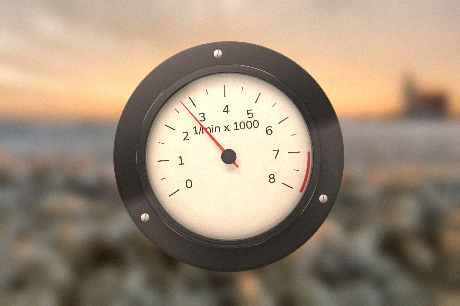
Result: 2750 rpm
